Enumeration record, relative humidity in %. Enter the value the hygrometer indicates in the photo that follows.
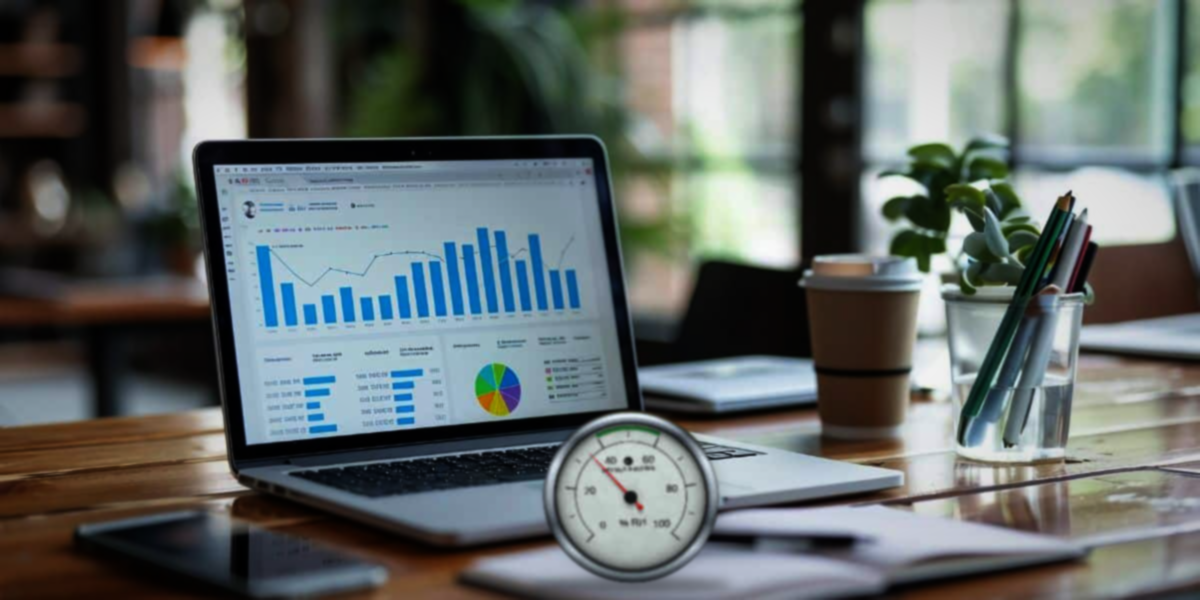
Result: 35 %
